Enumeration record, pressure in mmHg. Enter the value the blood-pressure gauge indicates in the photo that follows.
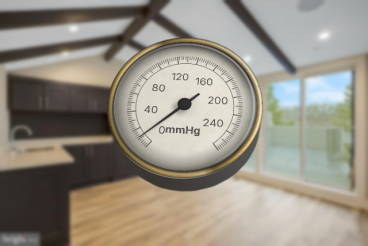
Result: 10 mmHg
